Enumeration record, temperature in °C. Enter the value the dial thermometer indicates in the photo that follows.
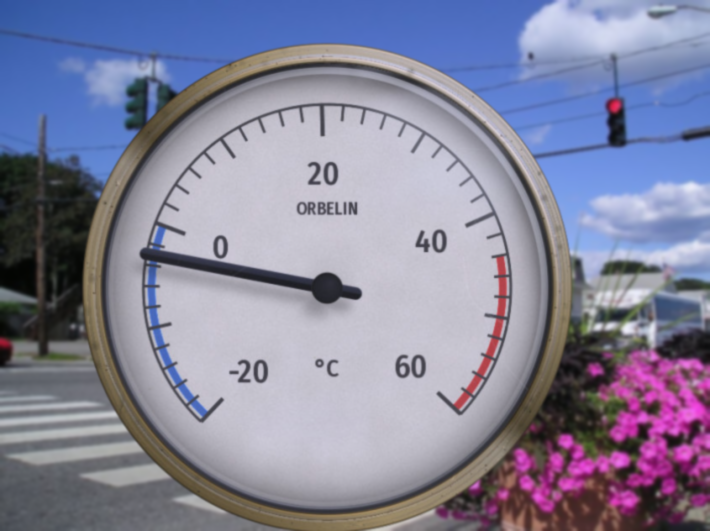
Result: -3 °C
